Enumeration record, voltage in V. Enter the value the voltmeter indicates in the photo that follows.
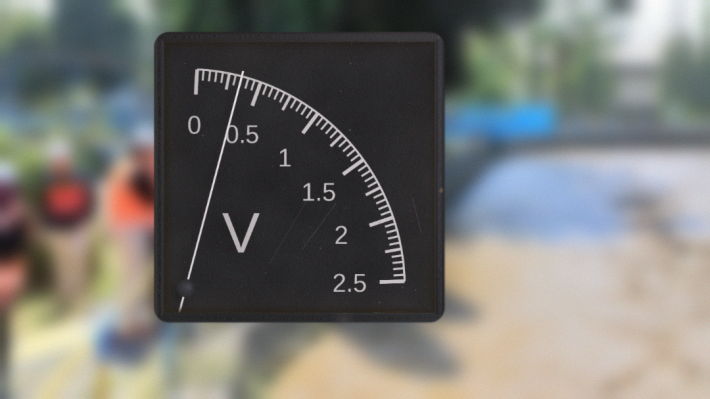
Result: 0.35 V
